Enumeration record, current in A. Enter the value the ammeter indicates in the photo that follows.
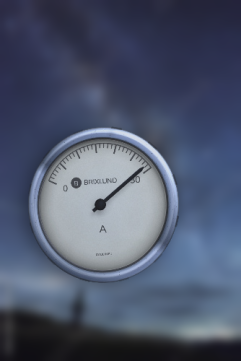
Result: 29 A
